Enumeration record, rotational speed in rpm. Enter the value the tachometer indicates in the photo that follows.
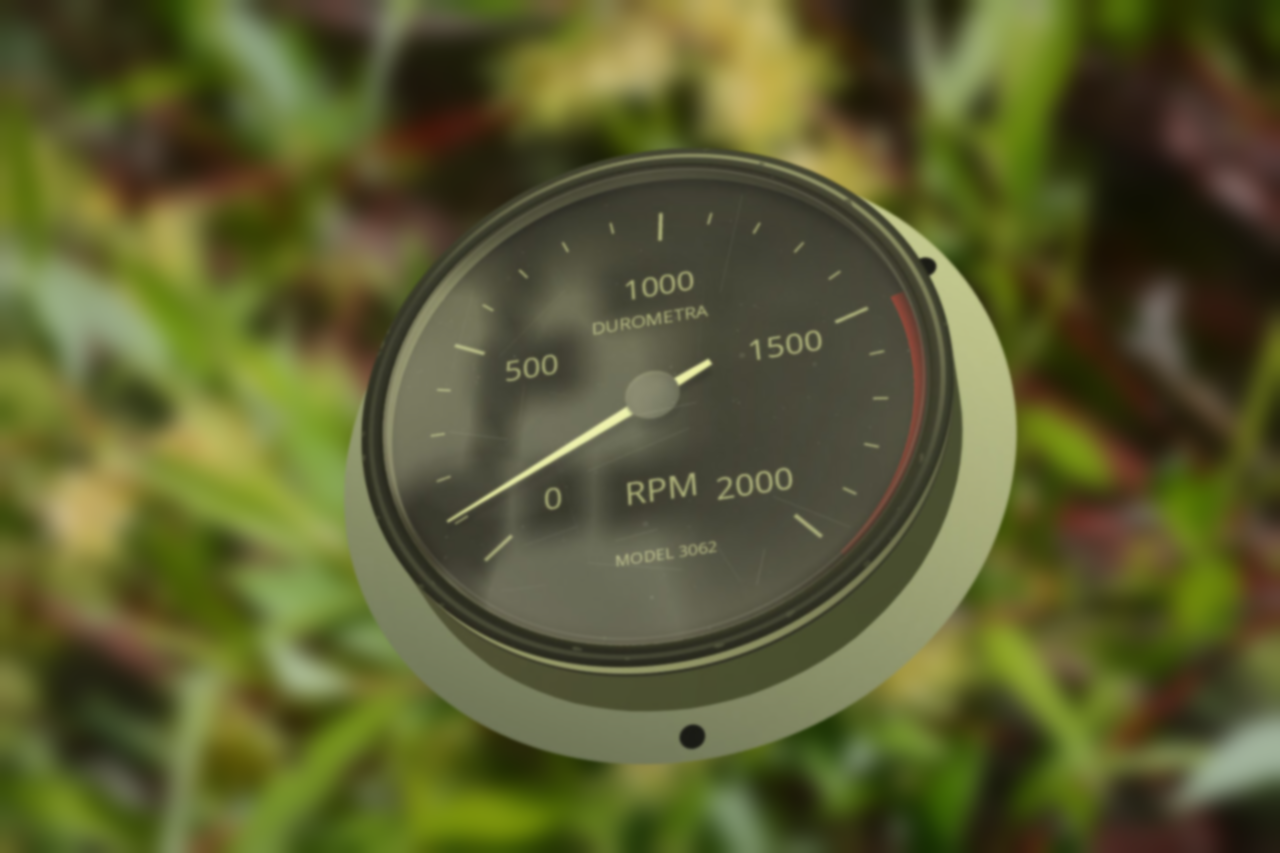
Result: 100 rpm
